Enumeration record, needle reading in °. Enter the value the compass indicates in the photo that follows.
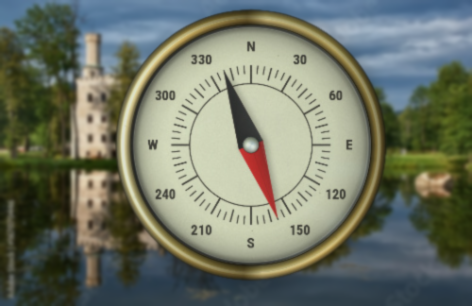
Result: 160 °
